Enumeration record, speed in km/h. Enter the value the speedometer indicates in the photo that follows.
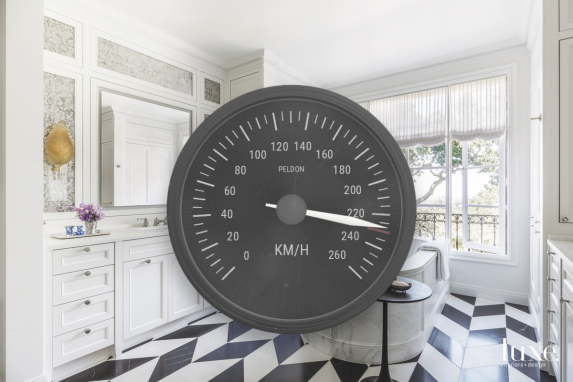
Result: 227.5 km/h
